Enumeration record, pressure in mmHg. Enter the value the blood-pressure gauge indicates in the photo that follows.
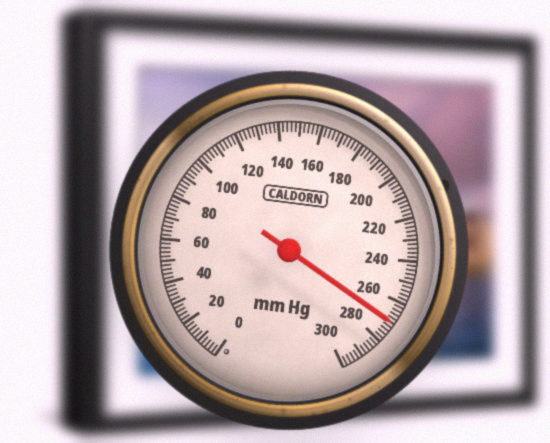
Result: 270 mmHg
